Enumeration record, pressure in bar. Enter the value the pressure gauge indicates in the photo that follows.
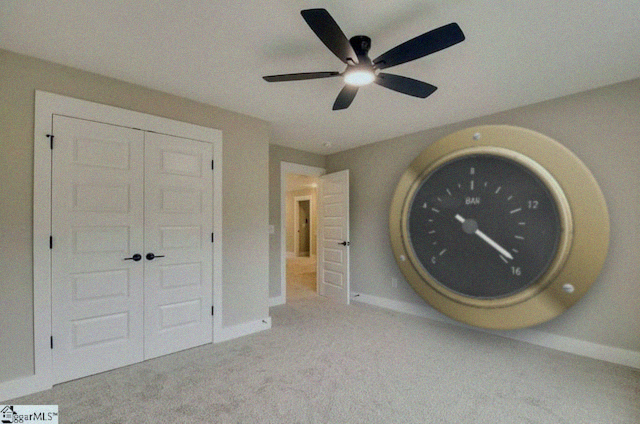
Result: 15.5 bar
